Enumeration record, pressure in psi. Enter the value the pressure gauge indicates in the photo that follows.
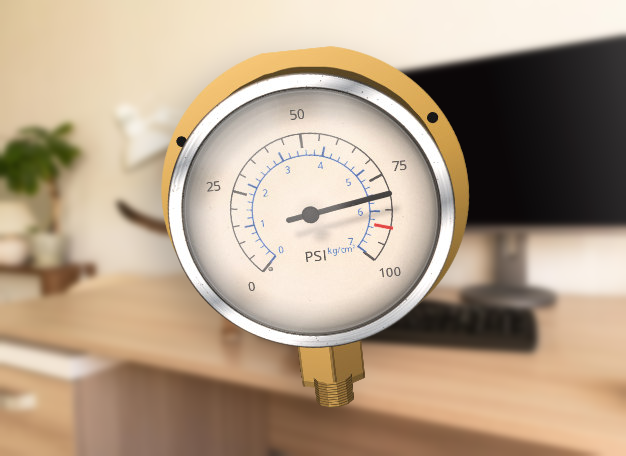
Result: 80 psi
